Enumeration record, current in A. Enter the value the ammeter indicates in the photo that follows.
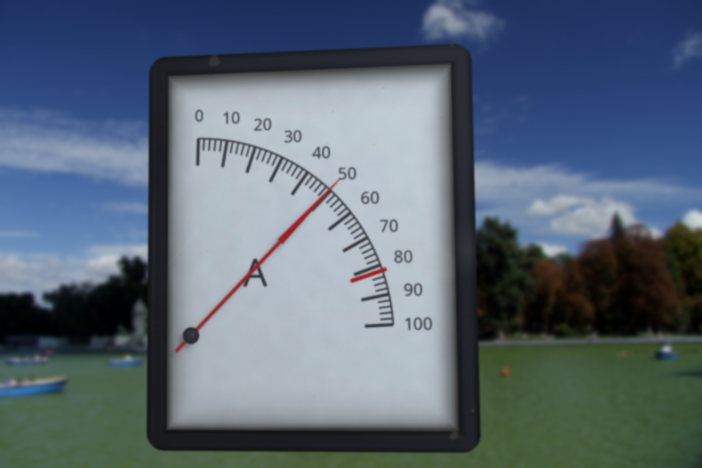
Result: 50 A
